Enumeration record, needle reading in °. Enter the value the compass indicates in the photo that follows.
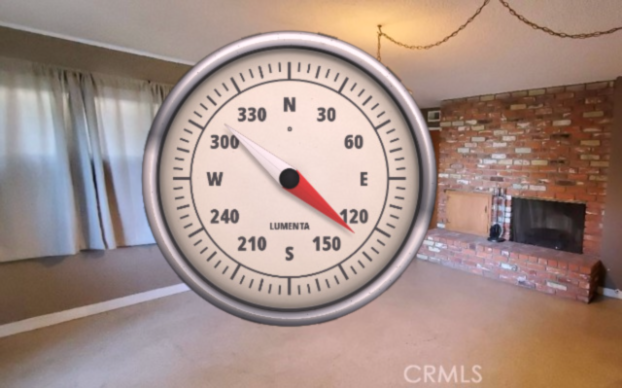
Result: 130 °
